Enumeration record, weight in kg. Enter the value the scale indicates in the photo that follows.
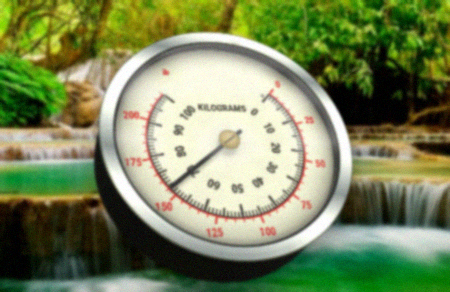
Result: 70 kg
